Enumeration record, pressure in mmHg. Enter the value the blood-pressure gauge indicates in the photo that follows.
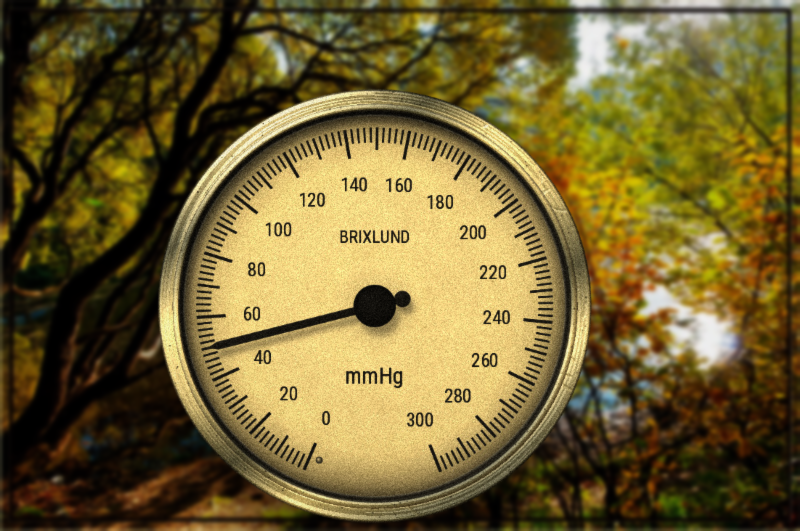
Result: 50 mmHg
